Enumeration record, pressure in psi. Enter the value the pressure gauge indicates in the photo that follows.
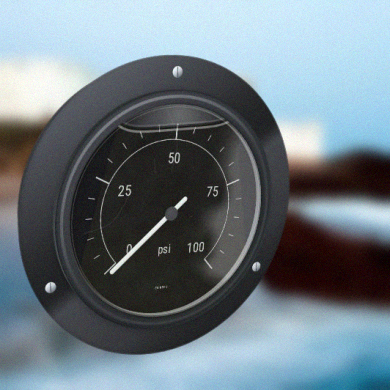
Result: 0 psi
